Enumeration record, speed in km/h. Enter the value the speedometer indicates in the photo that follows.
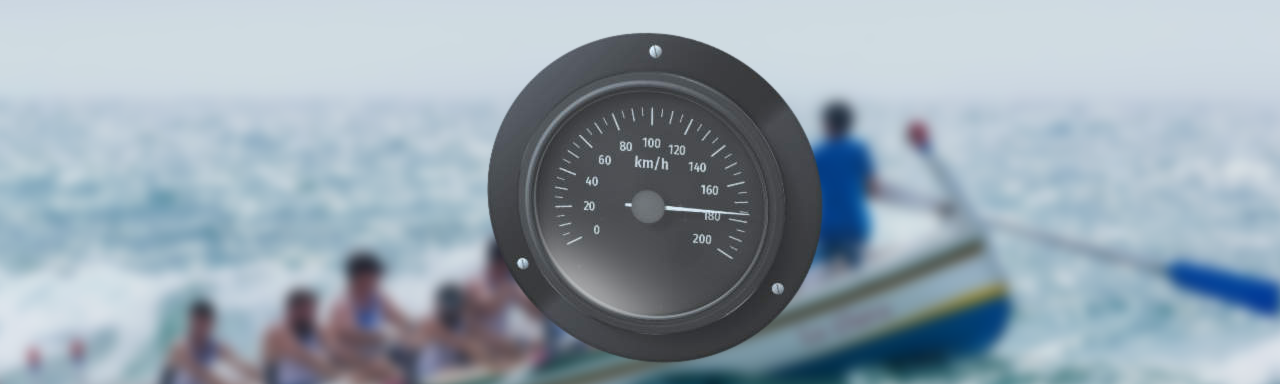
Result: 175 km/h
